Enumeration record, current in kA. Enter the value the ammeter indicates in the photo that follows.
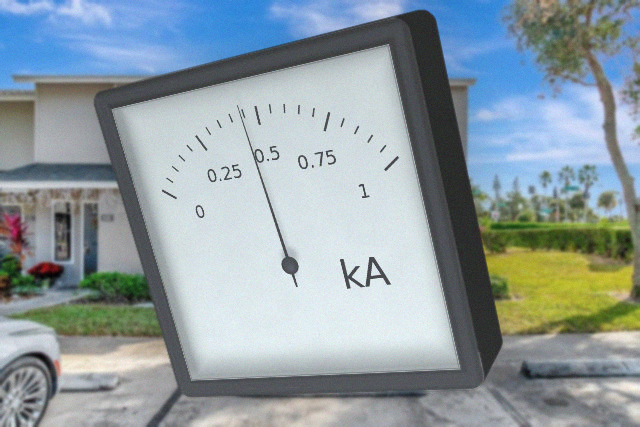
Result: 0.45 kA
